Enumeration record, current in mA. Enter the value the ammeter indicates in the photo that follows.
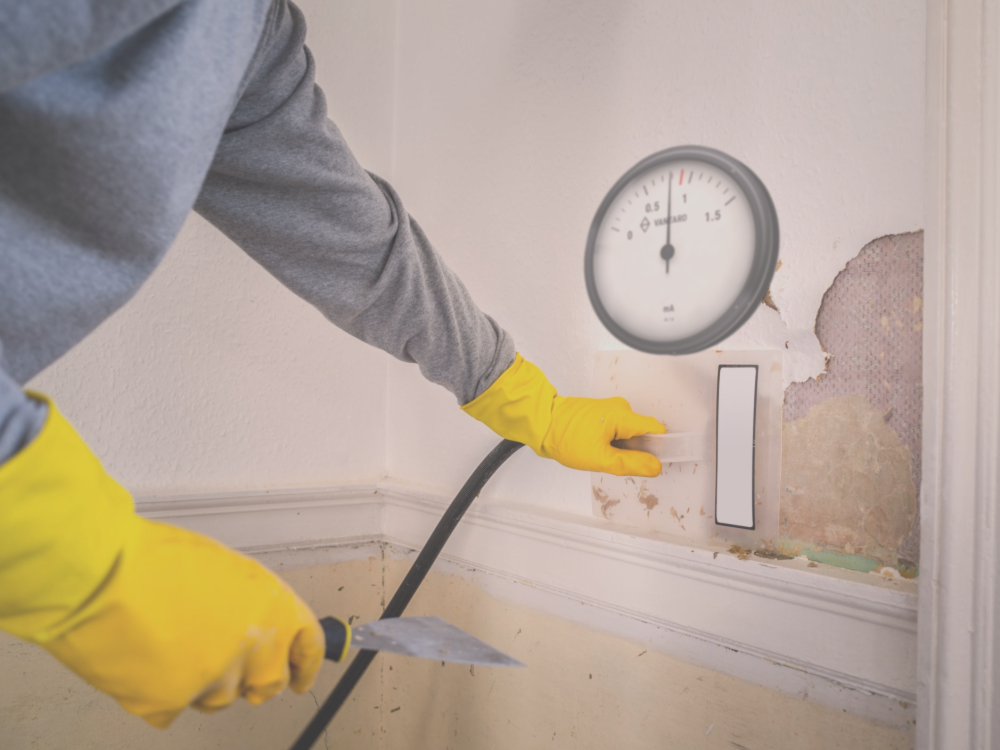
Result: 0.8 mA
